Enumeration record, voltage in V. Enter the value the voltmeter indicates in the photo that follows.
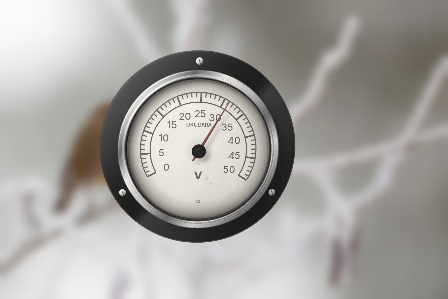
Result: 31 V
